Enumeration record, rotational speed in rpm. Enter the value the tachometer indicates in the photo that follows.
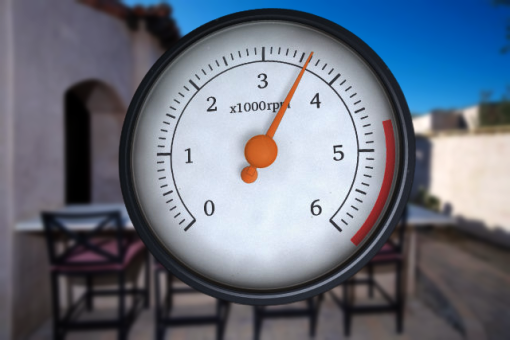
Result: 3600 rpm
